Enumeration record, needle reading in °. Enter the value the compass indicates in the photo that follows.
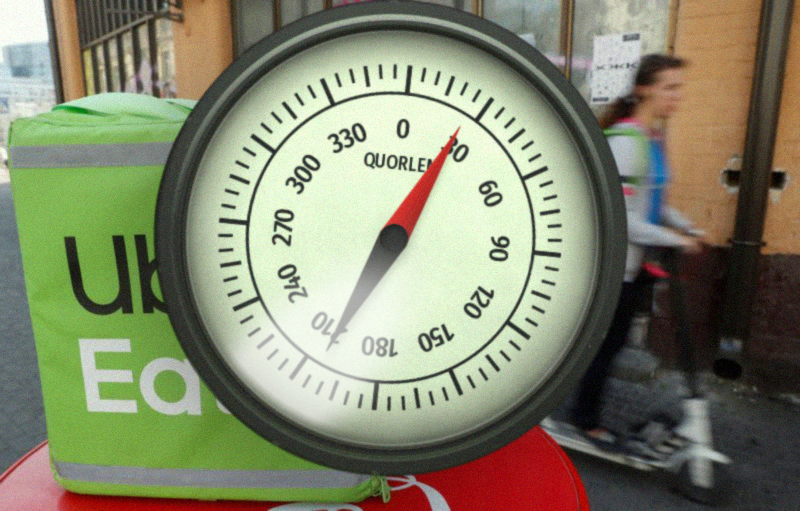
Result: 25 °
